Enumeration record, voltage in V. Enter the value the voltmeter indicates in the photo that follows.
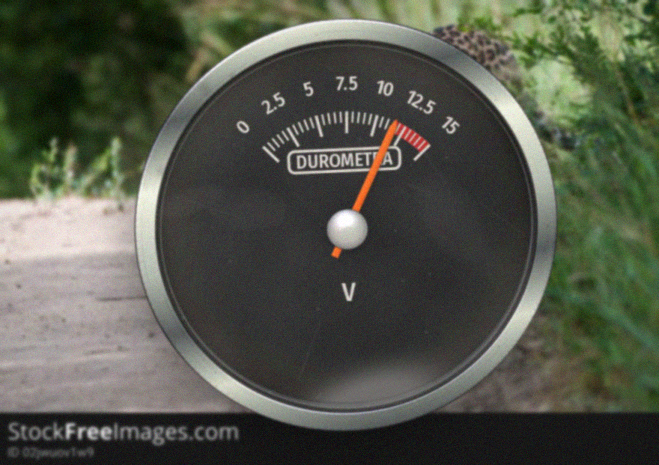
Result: 11.5 V
